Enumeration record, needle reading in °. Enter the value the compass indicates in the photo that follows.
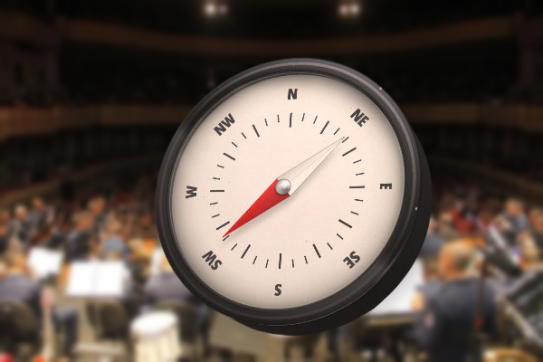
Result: 230 °
